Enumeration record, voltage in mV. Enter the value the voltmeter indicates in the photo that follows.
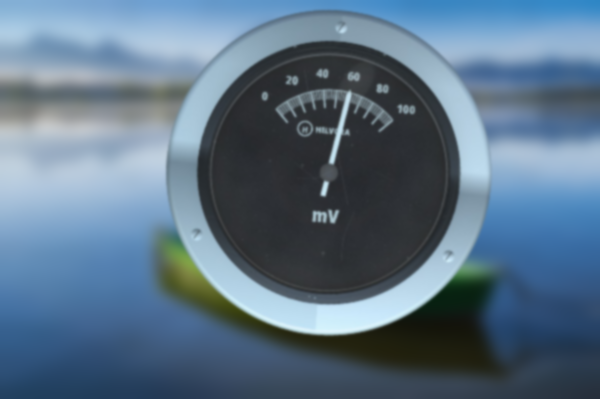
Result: 60 mV
